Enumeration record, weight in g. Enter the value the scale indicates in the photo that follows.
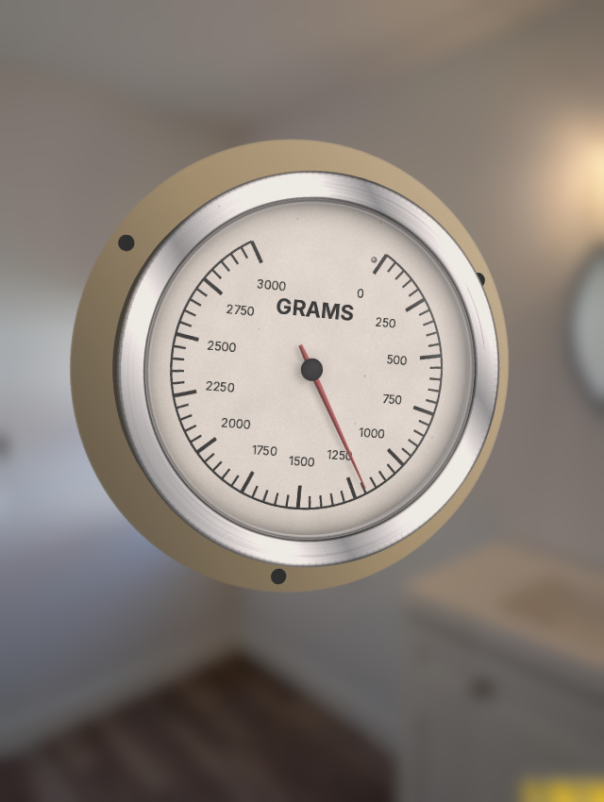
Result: 1200 g
